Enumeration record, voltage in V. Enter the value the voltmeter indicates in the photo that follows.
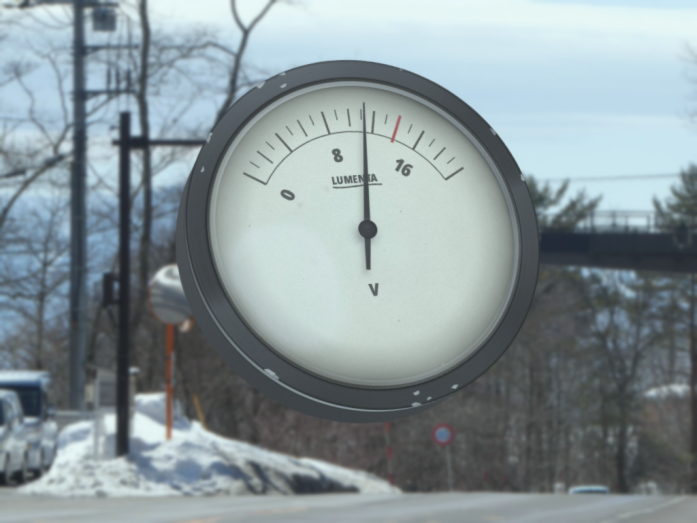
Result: 11 V
